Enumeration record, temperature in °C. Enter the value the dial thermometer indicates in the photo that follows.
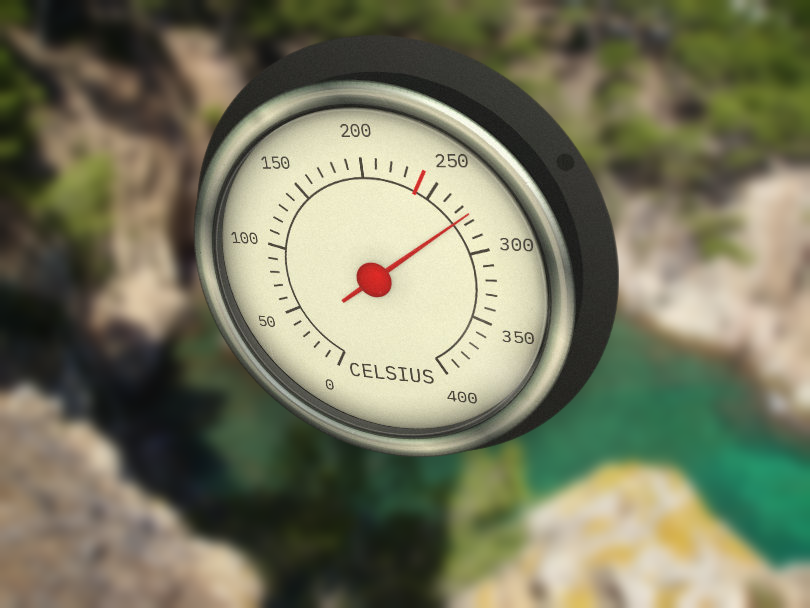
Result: 275 °C
